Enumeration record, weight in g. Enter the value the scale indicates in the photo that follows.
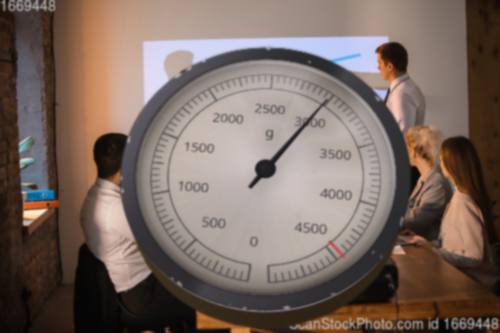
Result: 3000 g
